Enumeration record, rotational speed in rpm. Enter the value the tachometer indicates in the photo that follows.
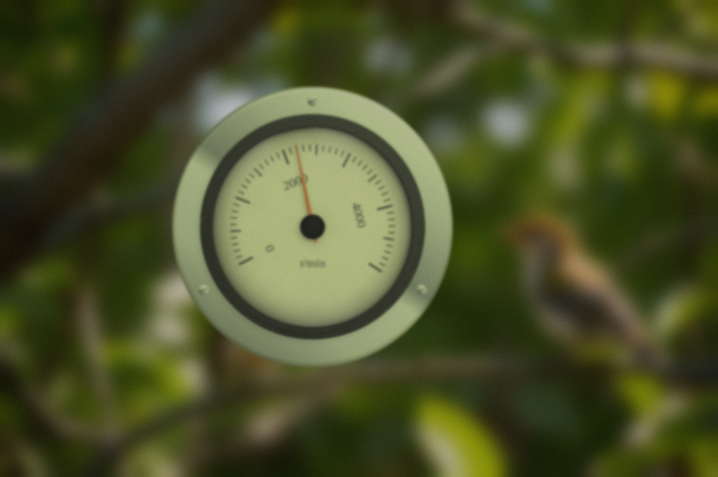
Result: 2200 rpm
